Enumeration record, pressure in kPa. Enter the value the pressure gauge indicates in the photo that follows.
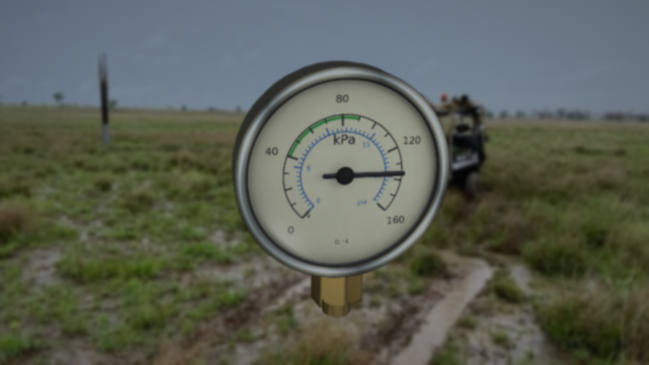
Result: 135 kPa
